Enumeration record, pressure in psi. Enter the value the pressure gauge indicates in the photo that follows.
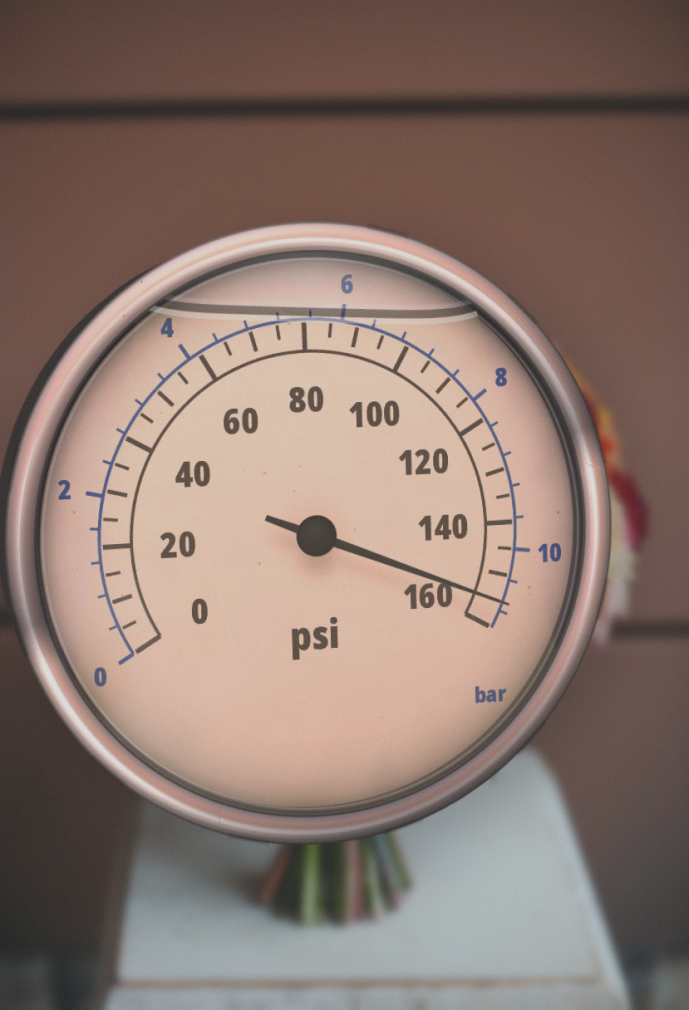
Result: 155 psi
